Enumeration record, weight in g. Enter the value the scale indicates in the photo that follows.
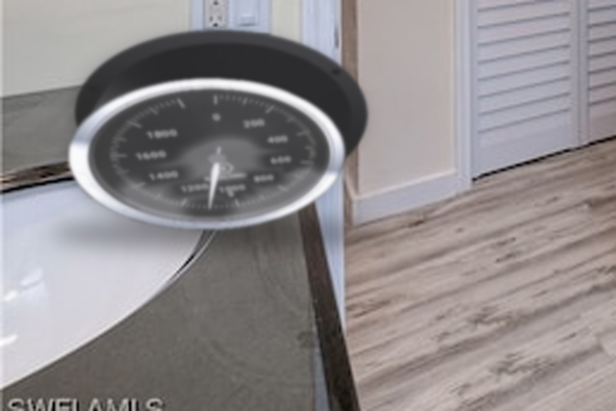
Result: 1100 g
